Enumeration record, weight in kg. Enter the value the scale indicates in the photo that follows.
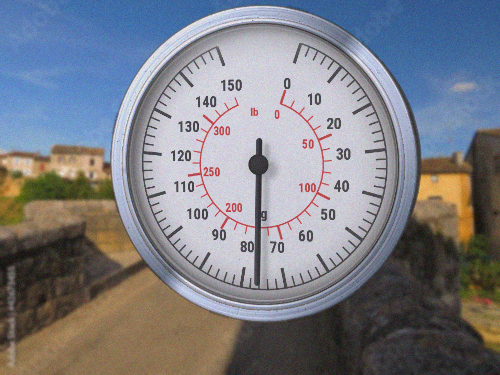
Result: 76 kg
